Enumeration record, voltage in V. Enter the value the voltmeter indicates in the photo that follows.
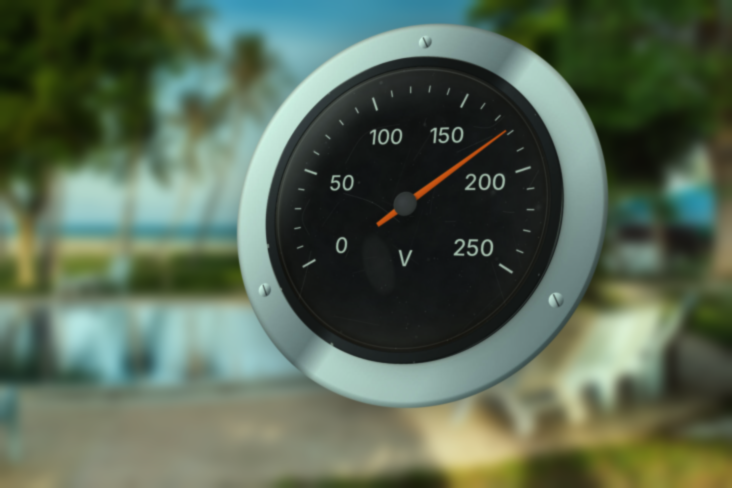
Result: 180 V
